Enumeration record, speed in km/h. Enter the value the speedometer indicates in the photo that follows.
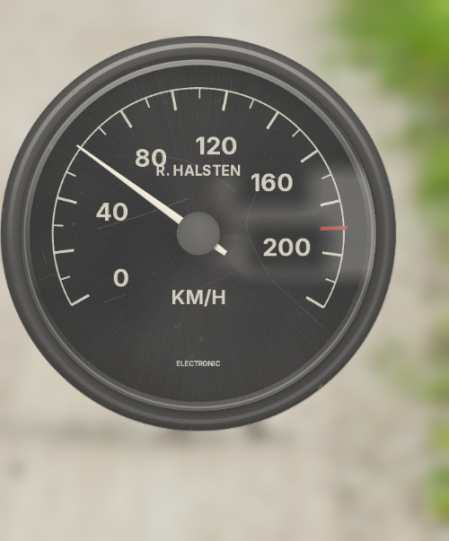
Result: 60 km/h
